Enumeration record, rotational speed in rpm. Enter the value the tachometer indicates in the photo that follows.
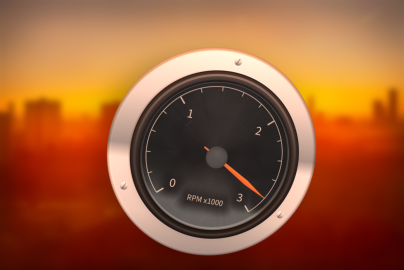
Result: 2800 rpm
